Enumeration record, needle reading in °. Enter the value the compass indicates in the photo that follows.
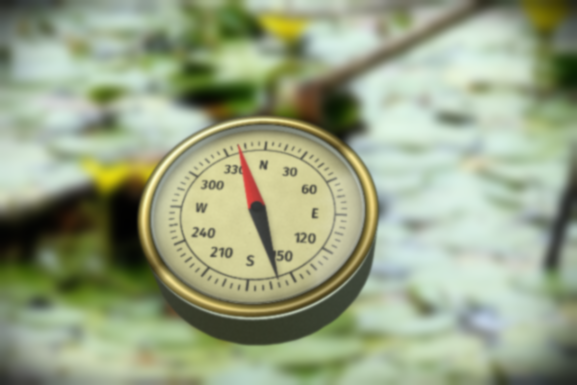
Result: 340 °
